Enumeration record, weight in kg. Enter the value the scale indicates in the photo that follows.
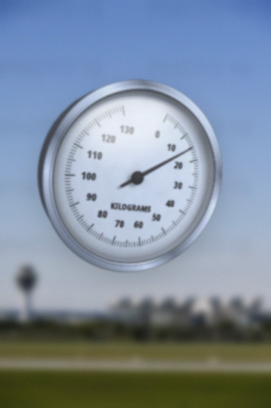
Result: 15 kg
